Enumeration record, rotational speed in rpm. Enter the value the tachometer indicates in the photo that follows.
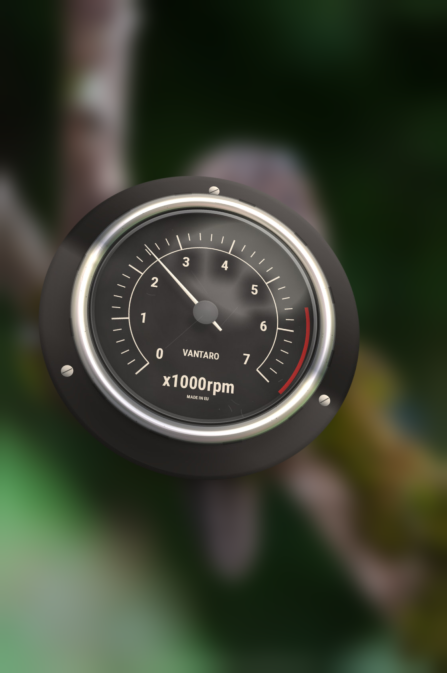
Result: 2400 rpm
